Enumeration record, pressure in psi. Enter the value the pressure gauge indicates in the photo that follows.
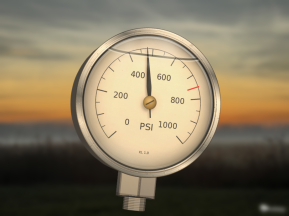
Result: 475 psi
